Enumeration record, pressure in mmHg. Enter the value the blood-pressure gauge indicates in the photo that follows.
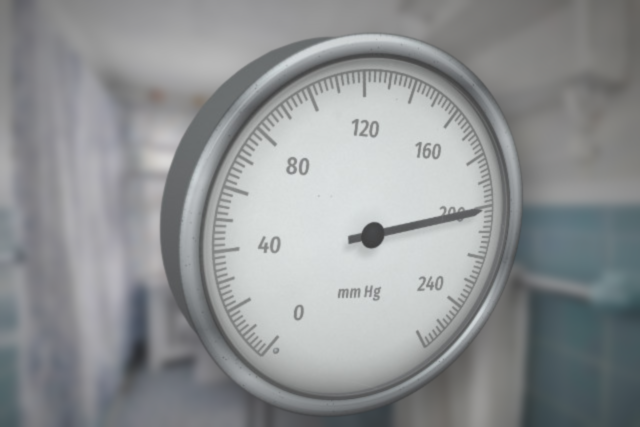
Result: 200 mmHg
